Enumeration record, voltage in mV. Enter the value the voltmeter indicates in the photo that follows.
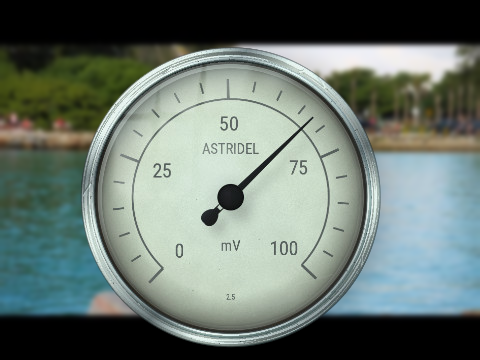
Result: 67.5 mV
